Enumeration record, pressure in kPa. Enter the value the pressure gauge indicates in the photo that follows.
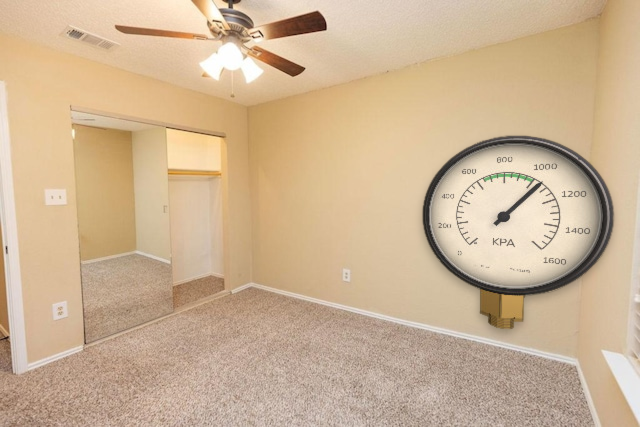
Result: 1050 kPa
